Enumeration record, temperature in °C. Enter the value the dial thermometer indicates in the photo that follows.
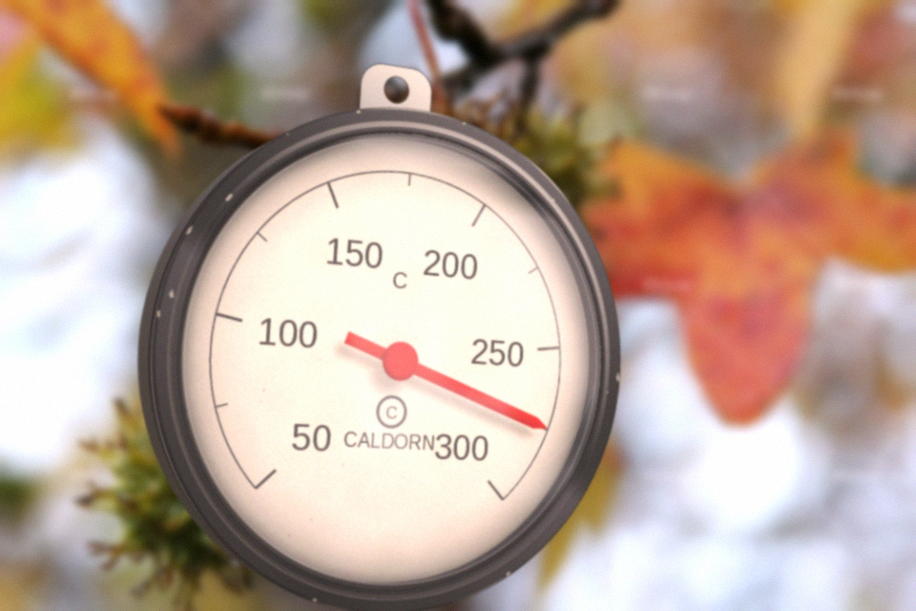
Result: 275 °C
